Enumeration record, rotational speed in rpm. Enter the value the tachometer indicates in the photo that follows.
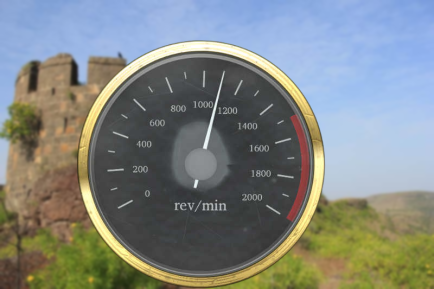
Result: 1100 rpm
